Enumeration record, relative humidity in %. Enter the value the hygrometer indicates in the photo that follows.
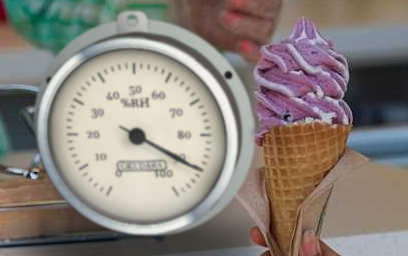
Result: 90 %
